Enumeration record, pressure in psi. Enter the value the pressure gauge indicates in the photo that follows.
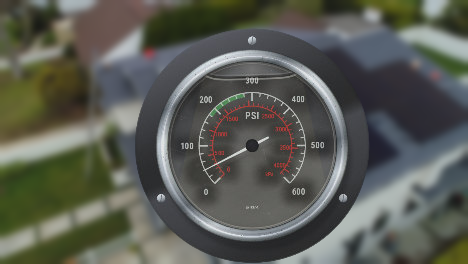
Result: 40 psi
